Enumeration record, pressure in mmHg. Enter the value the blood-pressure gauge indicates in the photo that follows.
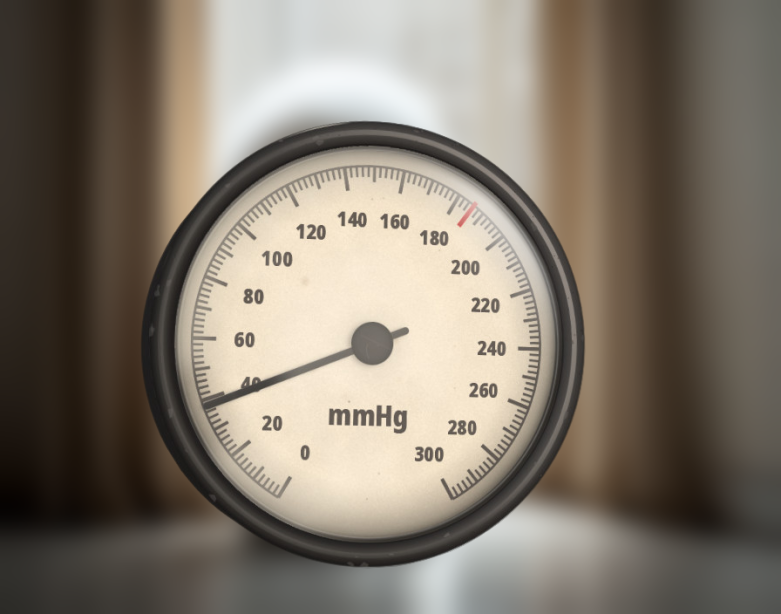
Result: 38 mmHg
